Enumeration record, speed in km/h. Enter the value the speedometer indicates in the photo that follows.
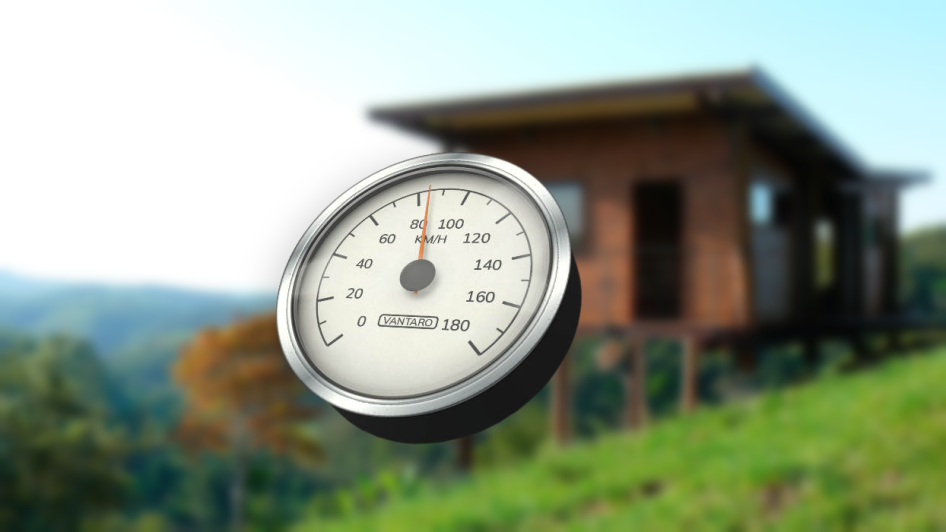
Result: 85 km/h
